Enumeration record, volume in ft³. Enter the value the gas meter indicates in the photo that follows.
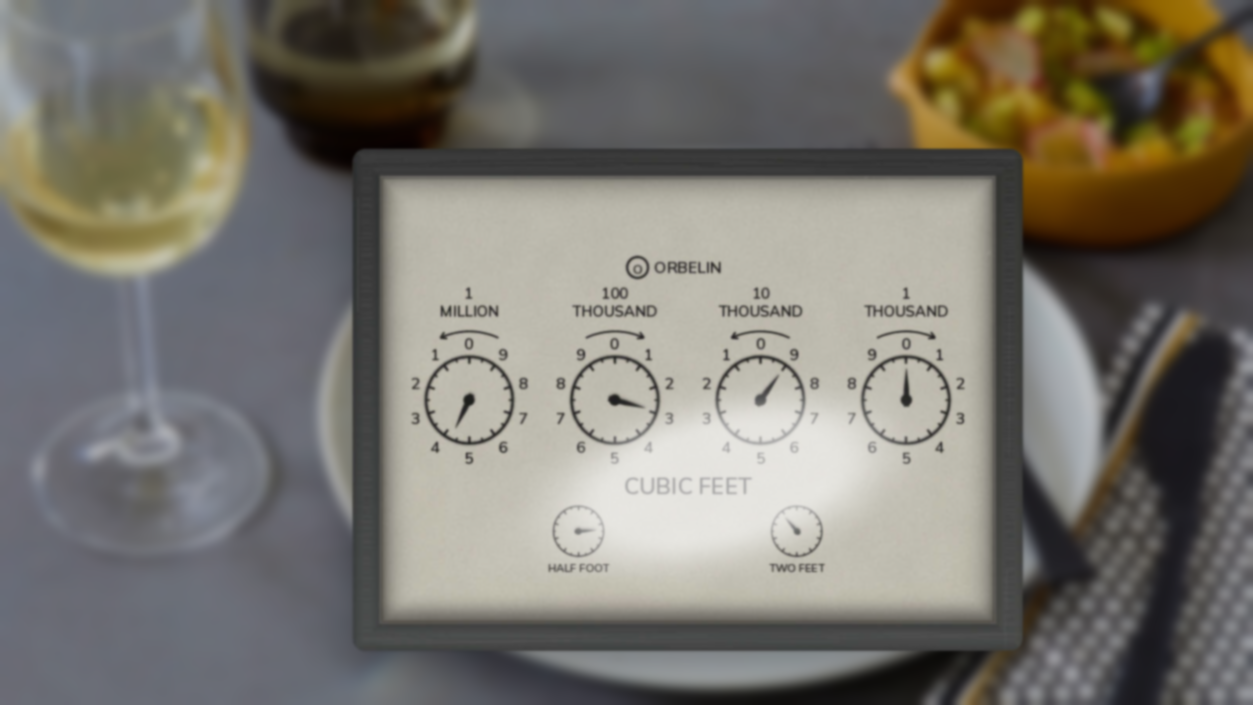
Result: 429000 ft³
